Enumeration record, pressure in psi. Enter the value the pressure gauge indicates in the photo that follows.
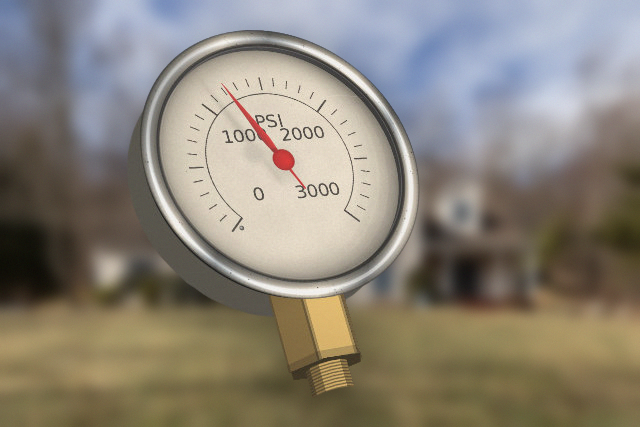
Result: 1200 psi
